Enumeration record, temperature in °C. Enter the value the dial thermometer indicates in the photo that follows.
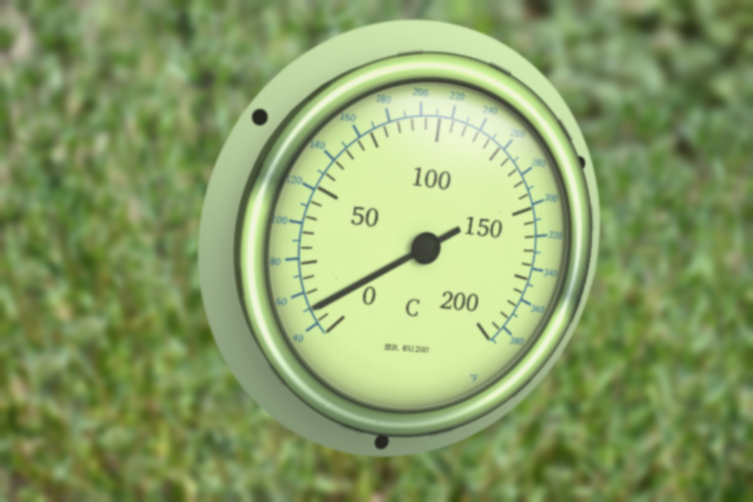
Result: 10 °C
